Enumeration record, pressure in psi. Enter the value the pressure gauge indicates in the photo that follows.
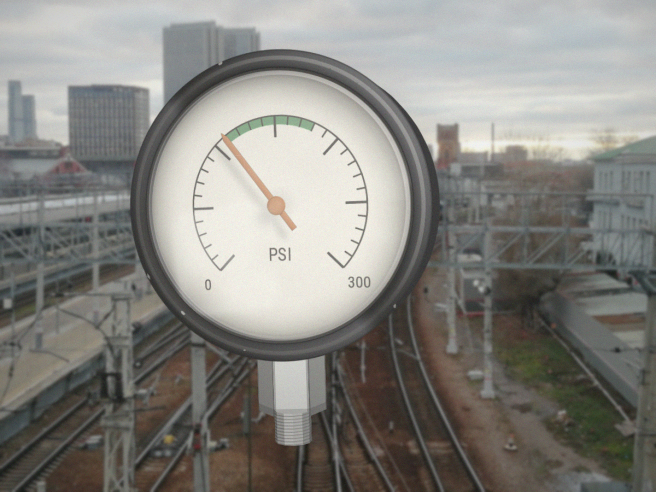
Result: 110 psi
